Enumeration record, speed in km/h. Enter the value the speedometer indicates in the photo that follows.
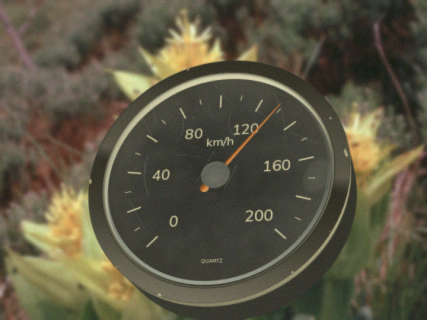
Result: 130 km/h
